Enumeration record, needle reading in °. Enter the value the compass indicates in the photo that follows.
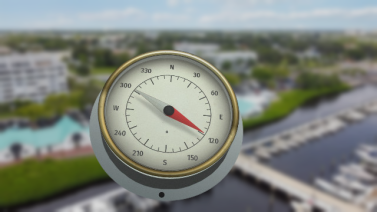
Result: 120 °
